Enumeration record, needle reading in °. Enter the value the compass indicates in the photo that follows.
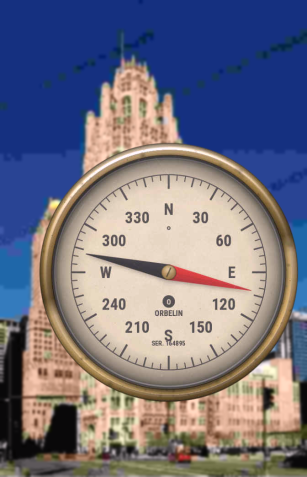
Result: 102.5 °
